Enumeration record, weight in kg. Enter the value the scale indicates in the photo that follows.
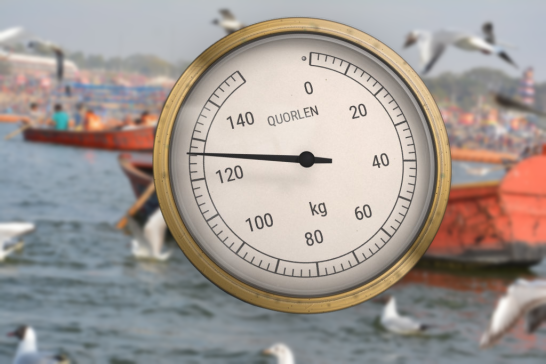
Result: 126 kg
